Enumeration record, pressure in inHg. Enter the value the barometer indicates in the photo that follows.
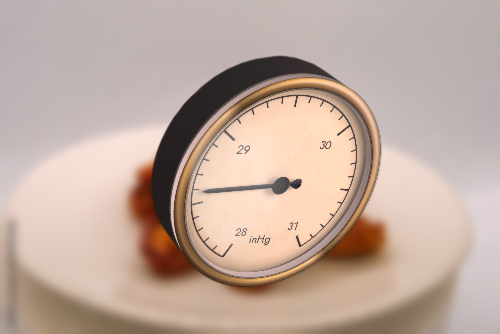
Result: 28.6 inHg
